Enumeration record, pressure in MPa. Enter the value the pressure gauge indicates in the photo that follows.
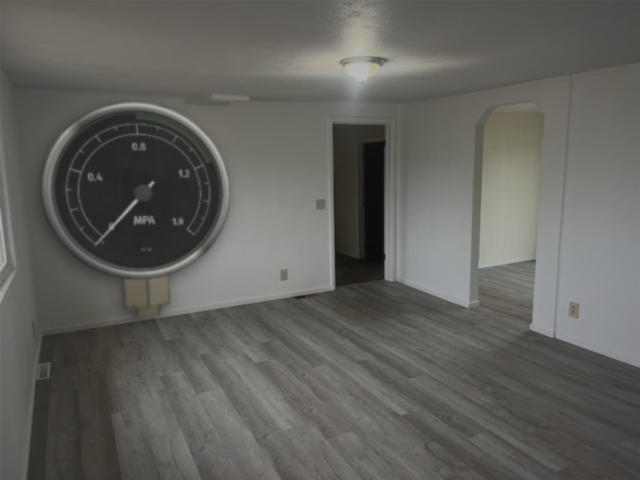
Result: 0 MPa
